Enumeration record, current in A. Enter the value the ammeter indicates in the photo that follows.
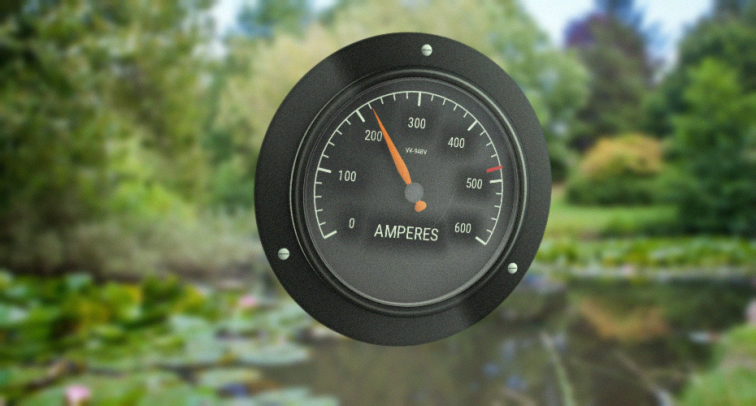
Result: 220 A
